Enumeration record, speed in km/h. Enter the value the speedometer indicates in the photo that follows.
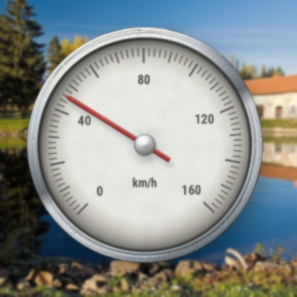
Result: 46 km/h
